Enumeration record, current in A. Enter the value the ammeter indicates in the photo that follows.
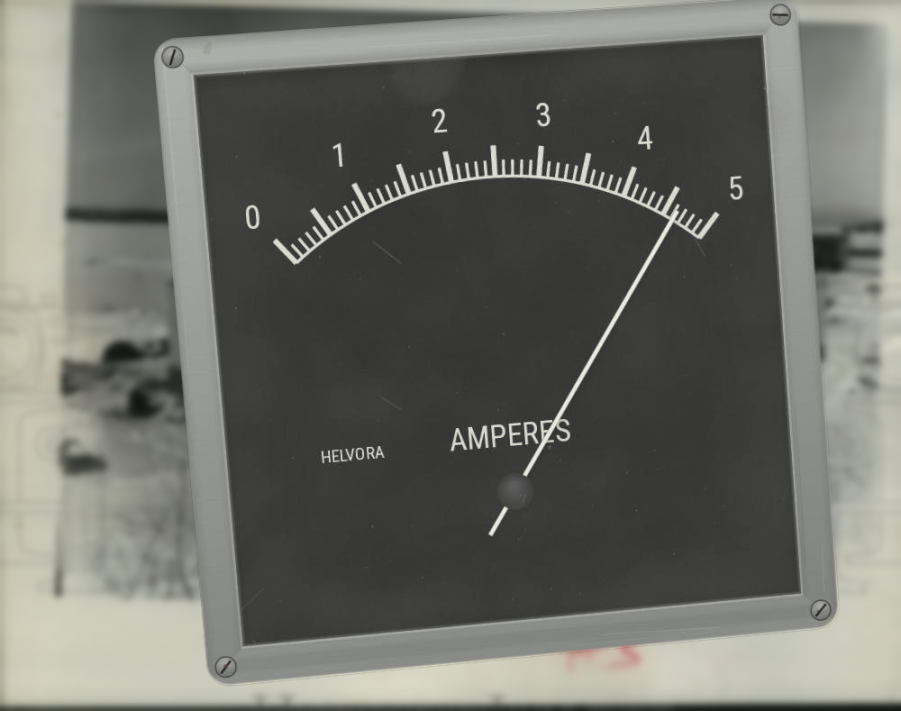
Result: 4.6 A
